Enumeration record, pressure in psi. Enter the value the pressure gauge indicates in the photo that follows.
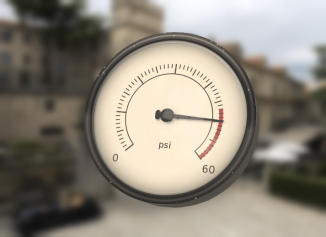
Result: 50 psi
